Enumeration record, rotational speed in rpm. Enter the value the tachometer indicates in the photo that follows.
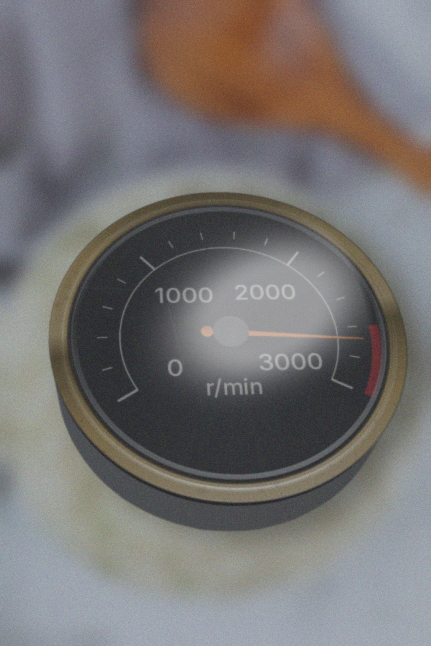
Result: 2700 rpm
